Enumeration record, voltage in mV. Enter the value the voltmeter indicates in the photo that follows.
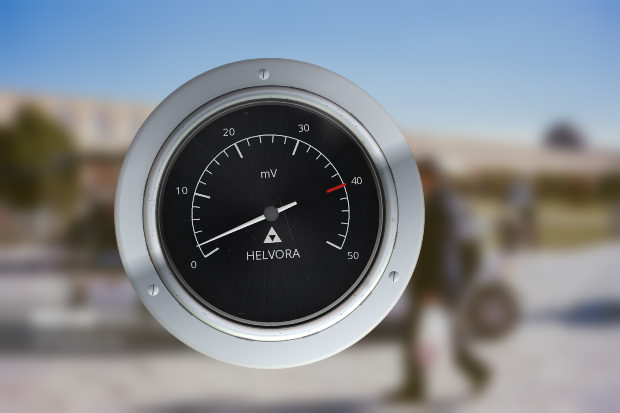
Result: 2 mV
